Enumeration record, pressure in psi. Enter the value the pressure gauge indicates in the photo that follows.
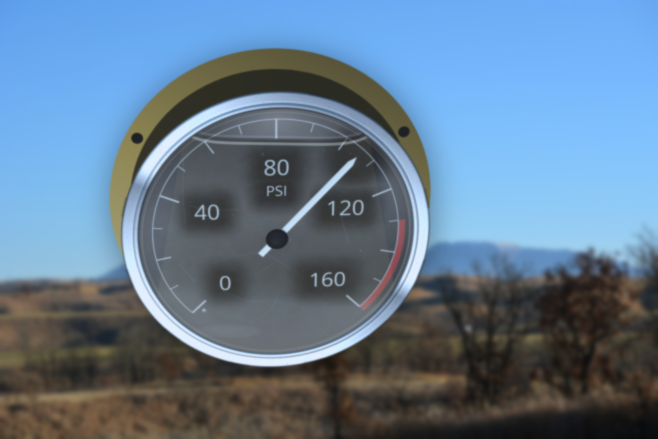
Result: 105 psi
